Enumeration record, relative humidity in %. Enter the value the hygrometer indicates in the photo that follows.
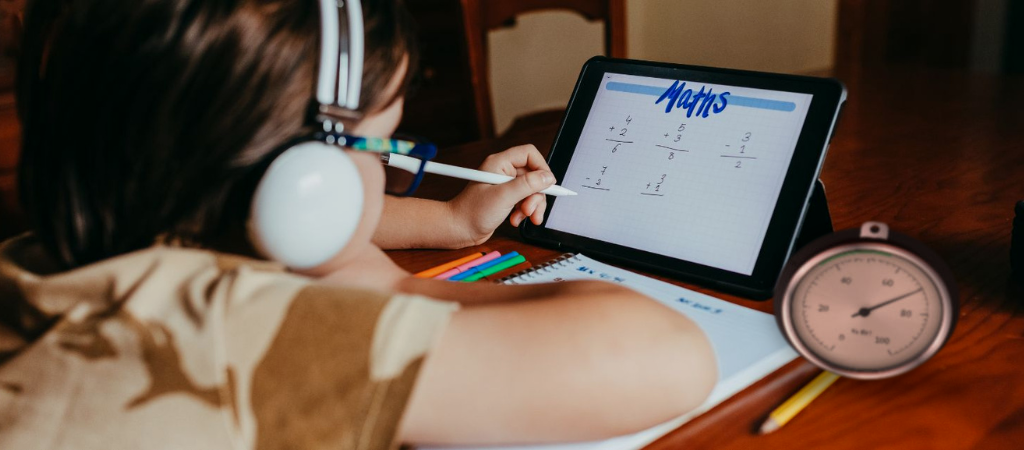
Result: 70 %
